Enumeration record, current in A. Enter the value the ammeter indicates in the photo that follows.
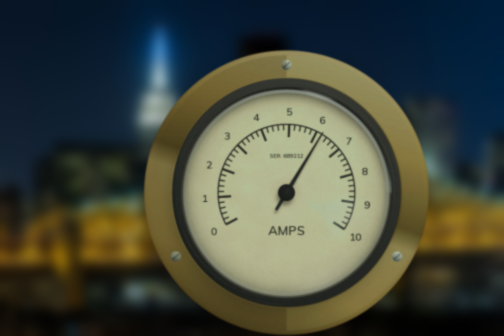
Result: 6.2 A
